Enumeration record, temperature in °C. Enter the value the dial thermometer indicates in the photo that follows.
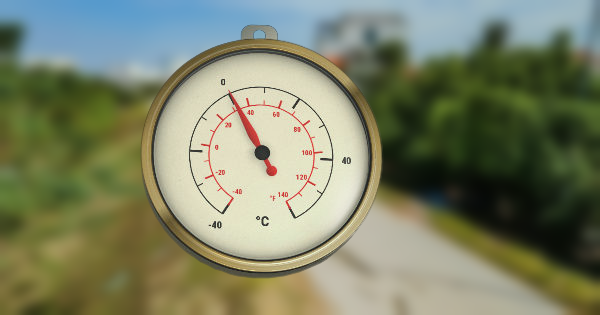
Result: 0 °C
